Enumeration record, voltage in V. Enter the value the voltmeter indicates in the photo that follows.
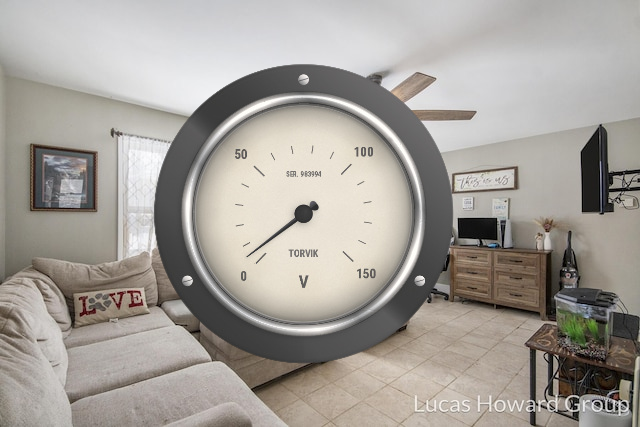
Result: 5 V
